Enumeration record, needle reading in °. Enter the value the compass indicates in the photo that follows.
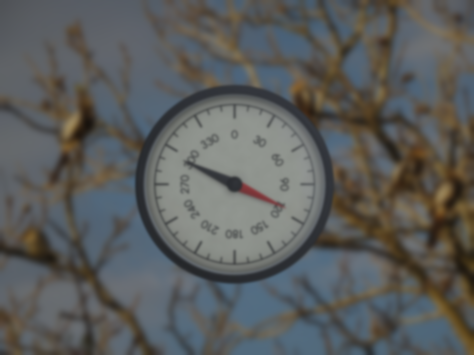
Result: 115 °
